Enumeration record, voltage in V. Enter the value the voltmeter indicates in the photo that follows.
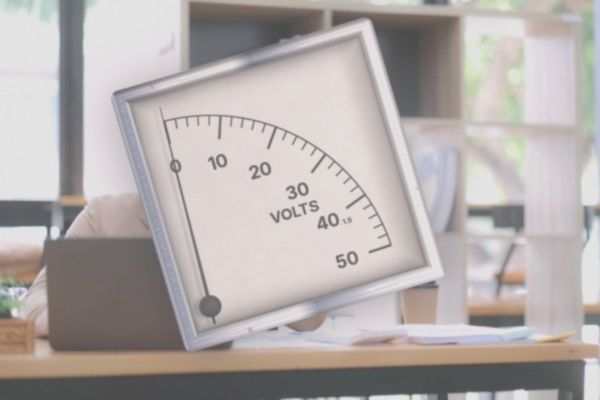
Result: 0 V
